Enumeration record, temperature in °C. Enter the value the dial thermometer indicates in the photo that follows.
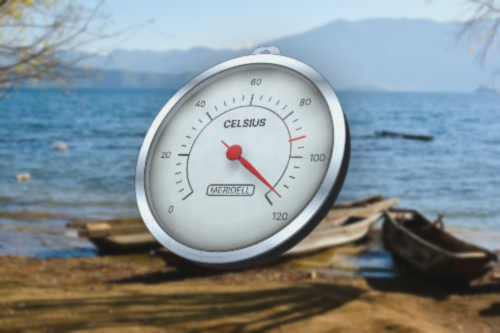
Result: 116 °C
